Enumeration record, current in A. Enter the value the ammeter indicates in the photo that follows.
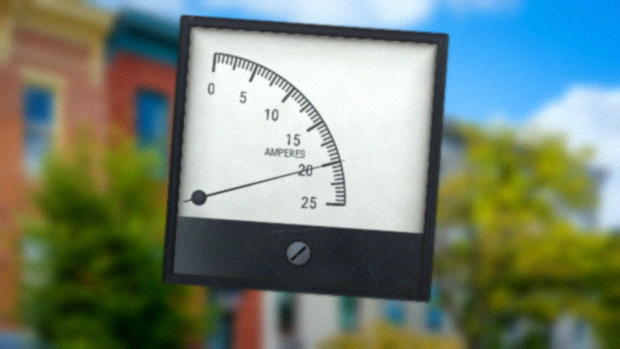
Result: 20 A
